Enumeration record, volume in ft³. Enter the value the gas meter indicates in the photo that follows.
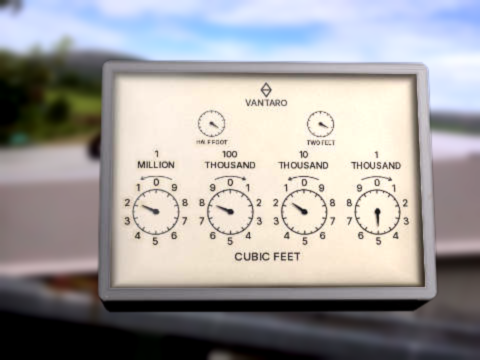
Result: 181500 ft³
